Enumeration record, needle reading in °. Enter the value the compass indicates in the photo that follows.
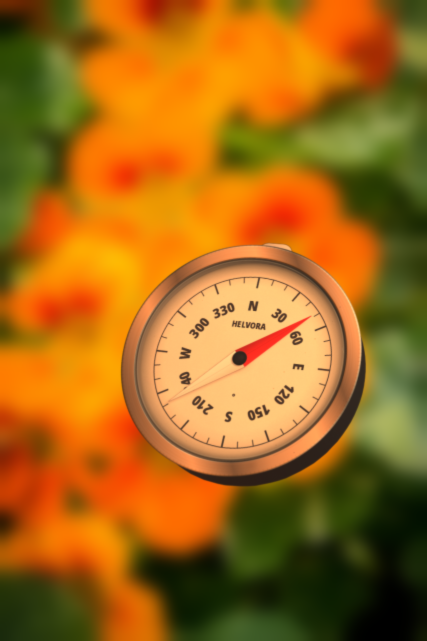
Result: 50 °
